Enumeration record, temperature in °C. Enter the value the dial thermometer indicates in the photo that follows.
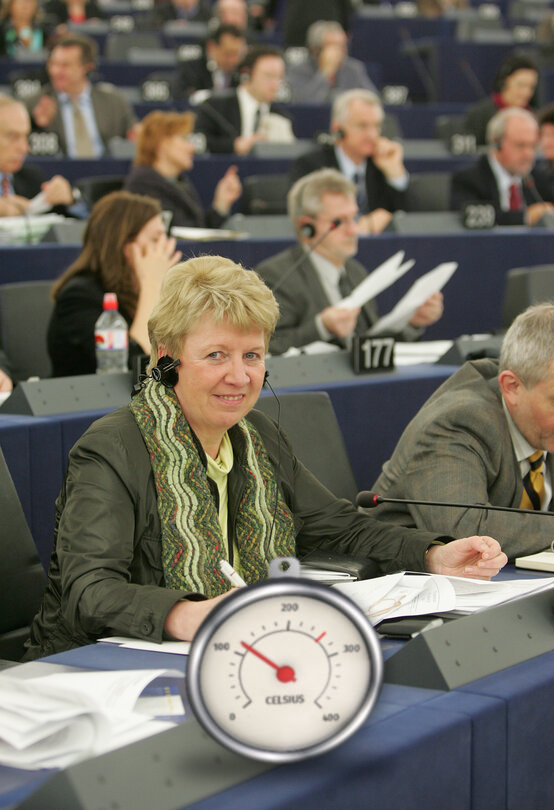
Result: 120 °C
